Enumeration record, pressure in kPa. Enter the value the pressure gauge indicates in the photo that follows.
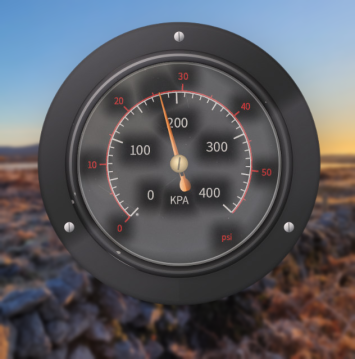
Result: 180 kPa
